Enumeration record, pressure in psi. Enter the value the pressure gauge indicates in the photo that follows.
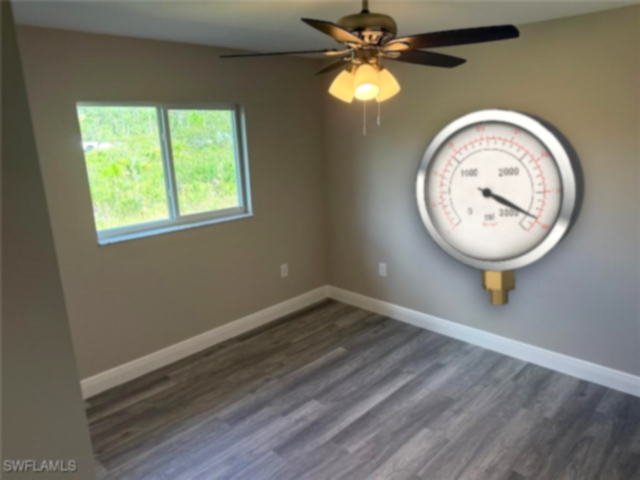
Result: 2800 psi
